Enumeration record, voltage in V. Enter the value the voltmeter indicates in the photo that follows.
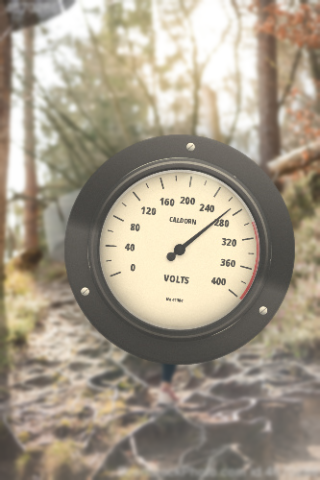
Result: 270 V
